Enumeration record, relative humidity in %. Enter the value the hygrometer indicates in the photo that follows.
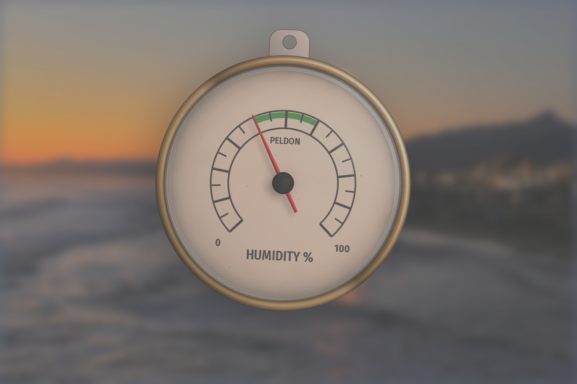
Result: 40 %
